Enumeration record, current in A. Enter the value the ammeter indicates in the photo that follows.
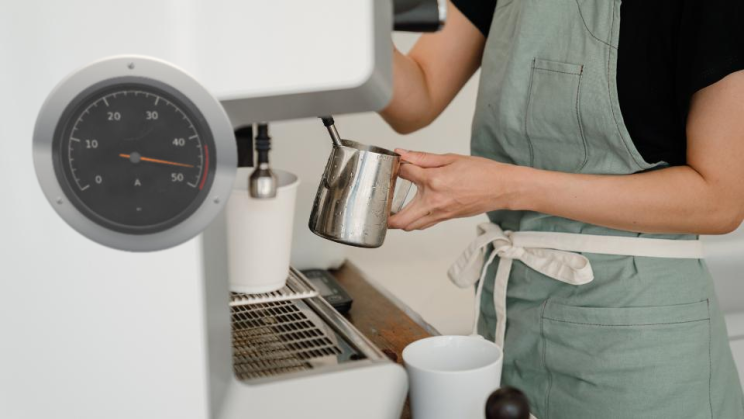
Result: 46 A
